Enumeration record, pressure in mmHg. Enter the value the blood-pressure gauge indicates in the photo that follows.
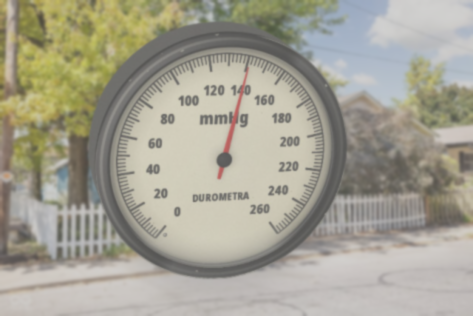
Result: 140 mmHg
